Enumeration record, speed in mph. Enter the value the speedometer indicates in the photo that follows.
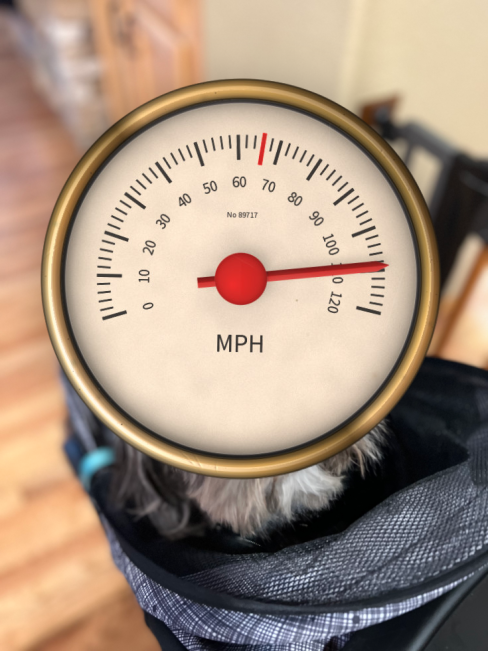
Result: 109 mph
